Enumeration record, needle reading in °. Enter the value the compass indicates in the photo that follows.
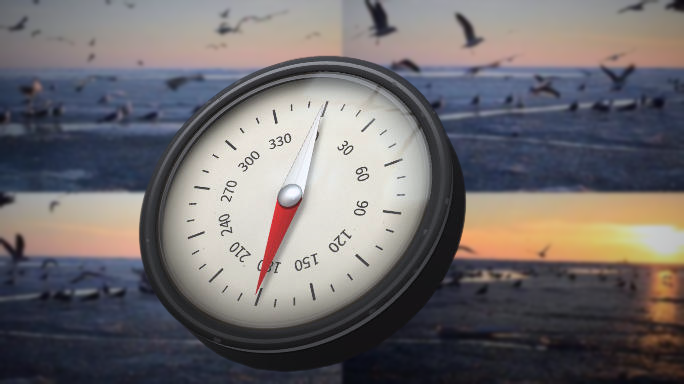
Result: 180 °
